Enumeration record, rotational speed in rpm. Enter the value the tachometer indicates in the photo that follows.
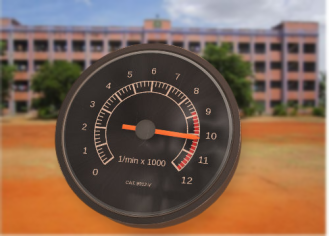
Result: 10200 rpm
